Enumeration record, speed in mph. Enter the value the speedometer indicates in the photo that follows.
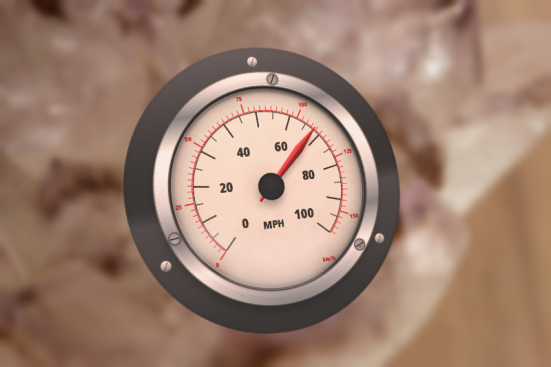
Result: 67.5 mph
